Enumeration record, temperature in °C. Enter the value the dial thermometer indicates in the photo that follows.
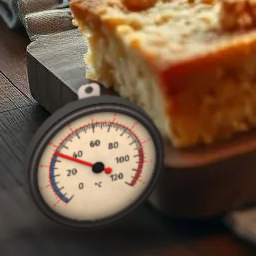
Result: 35 °C
